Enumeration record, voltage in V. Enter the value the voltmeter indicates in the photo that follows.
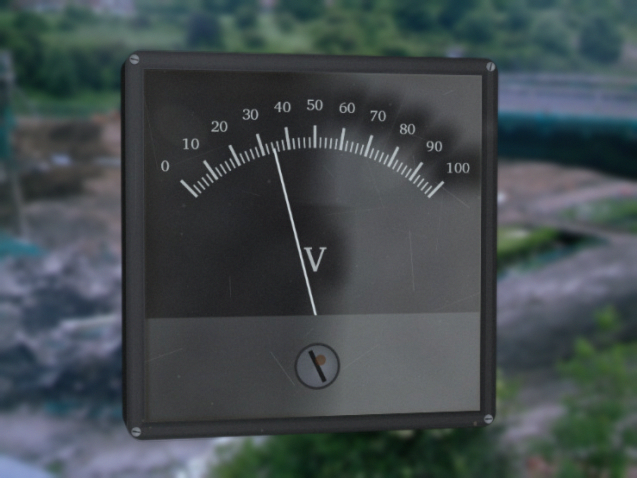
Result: 34 V
